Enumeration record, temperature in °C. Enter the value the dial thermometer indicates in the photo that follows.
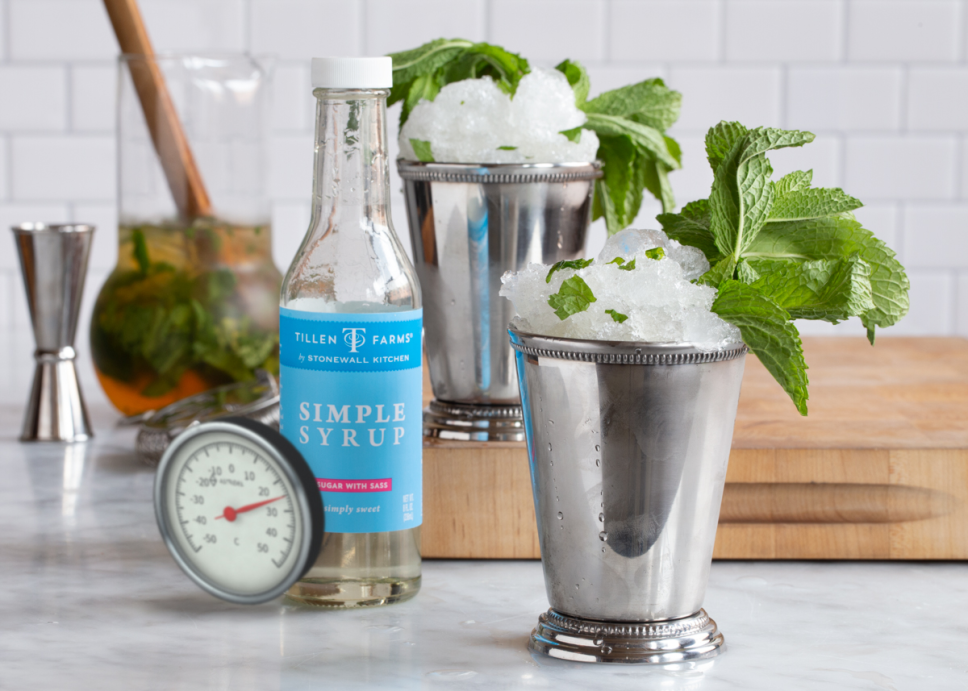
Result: 25 °C
